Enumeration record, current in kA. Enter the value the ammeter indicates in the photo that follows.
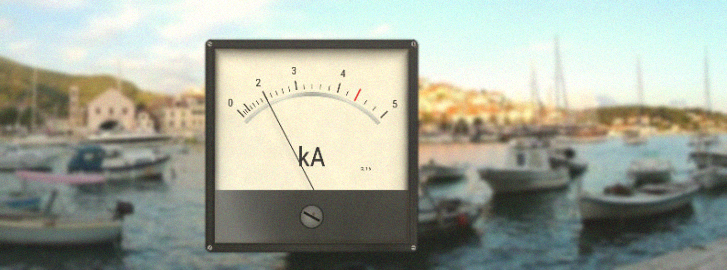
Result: 2 kA
